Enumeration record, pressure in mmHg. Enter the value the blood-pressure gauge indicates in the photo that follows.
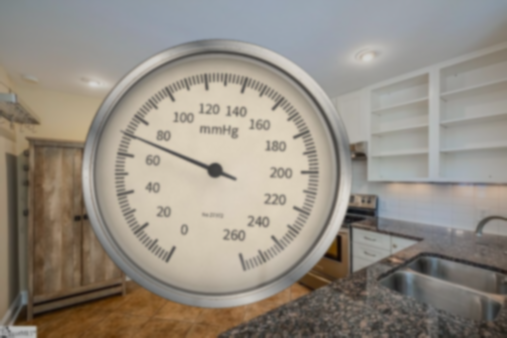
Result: 70 mmHg
